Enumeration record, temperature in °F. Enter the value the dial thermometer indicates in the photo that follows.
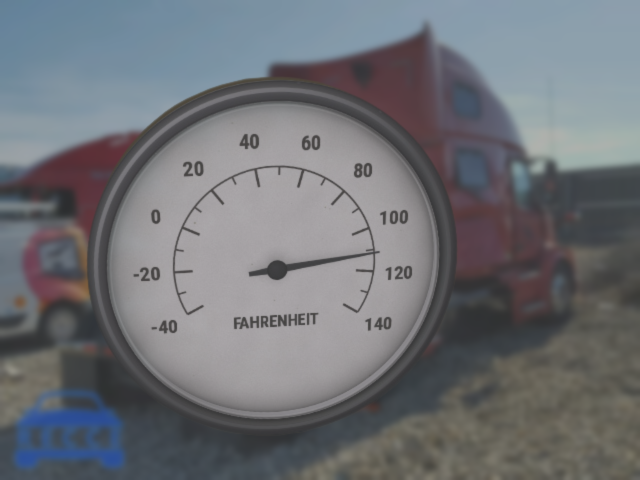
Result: 110 °F
